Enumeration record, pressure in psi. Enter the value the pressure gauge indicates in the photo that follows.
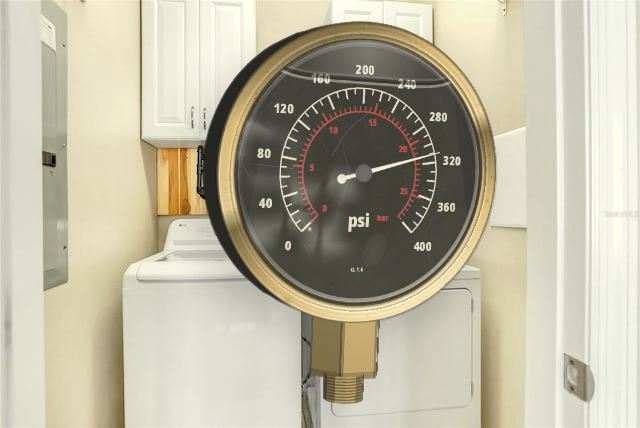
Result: 310 psi
